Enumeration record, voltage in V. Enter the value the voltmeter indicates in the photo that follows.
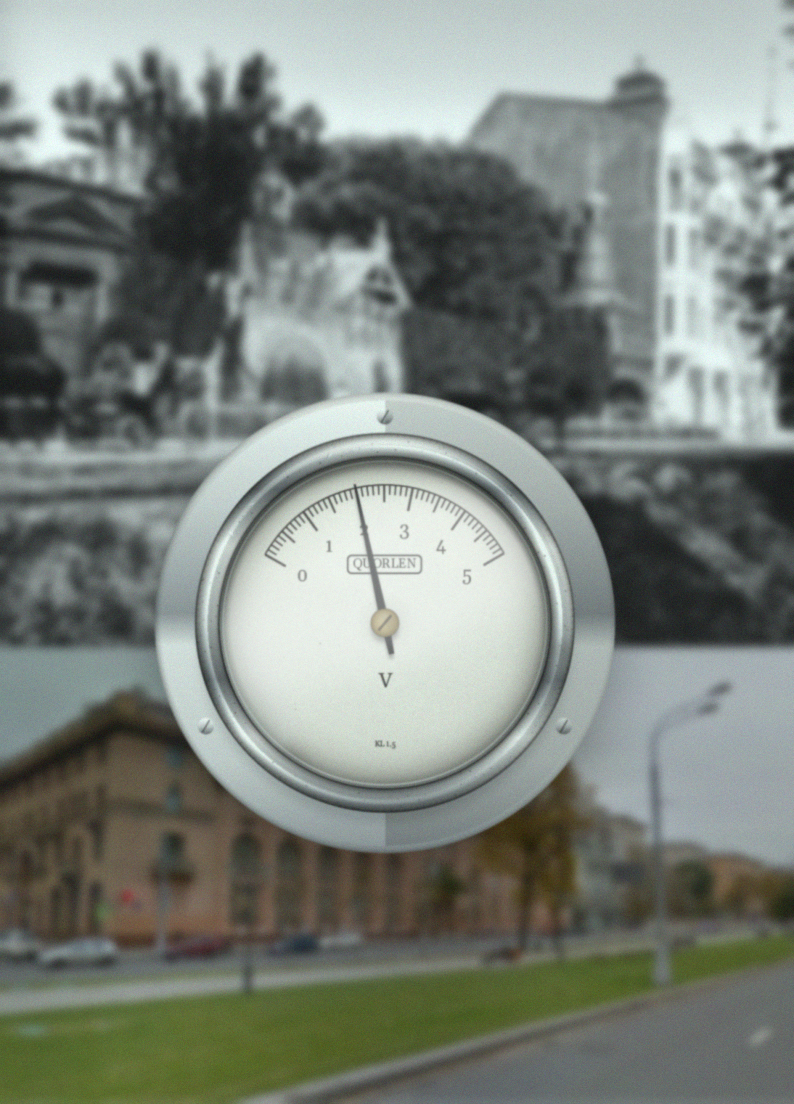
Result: 2 V
